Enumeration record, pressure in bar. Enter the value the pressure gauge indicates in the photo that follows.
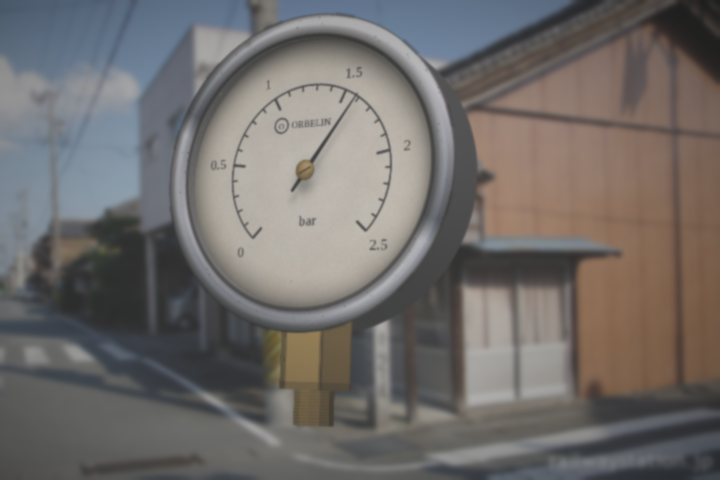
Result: 1.6 bar
